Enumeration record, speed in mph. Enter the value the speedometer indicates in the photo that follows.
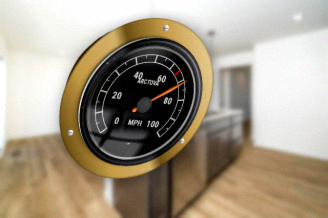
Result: 70 mph
